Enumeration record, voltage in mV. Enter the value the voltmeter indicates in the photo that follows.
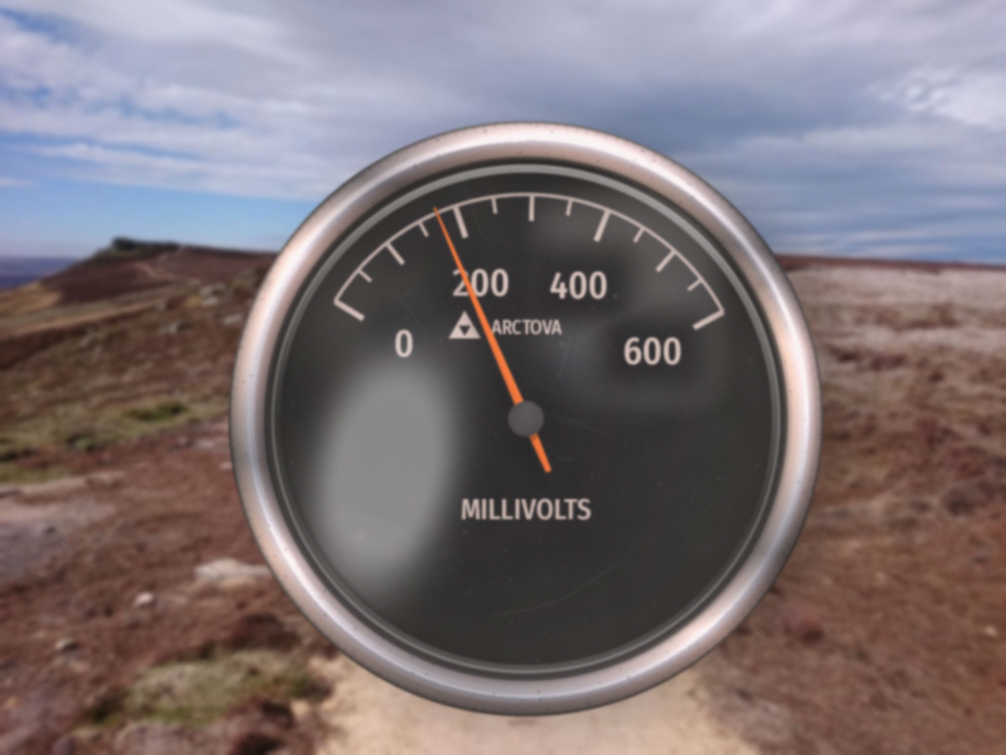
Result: 175 mV
